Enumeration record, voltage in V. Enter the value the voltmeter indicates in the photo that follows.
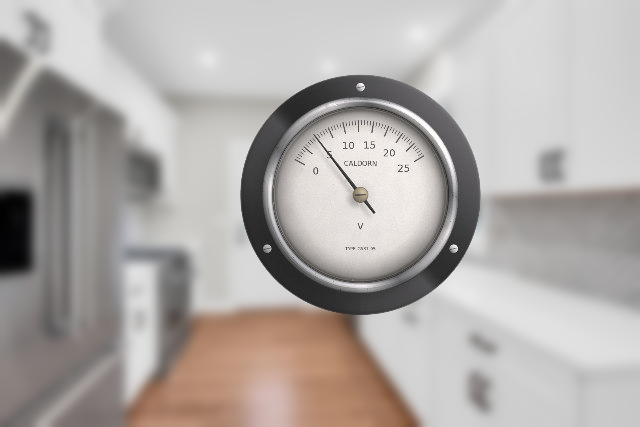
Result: 5 V
